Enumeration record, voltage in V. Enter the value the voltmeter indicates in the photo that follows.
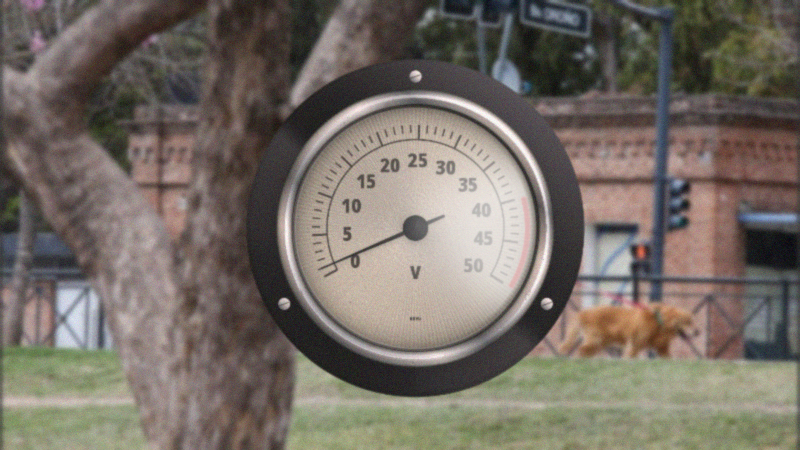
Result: 1 V
